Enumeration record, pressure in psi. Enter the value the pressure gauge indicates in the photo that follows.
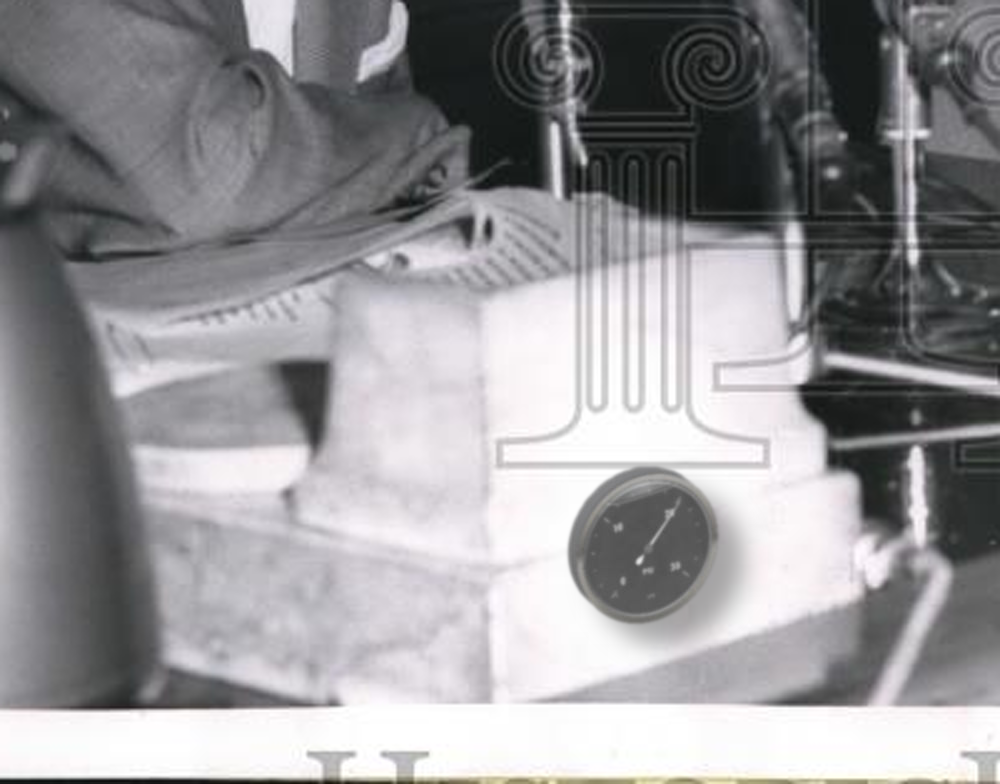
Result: 20 psi
